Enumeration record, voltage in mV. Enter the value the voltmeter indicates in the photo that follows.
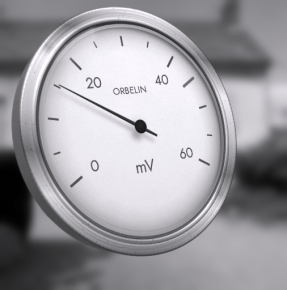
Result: 15 mV
